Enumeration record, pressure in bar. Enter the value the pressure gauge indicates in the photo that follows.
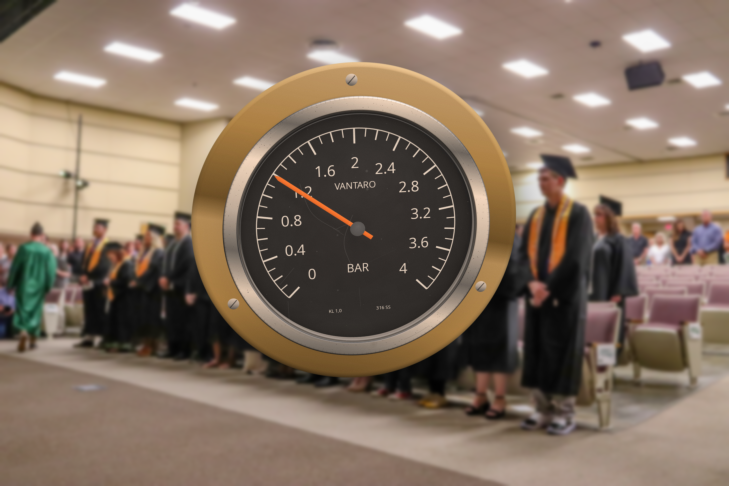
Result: 1.2 bar
